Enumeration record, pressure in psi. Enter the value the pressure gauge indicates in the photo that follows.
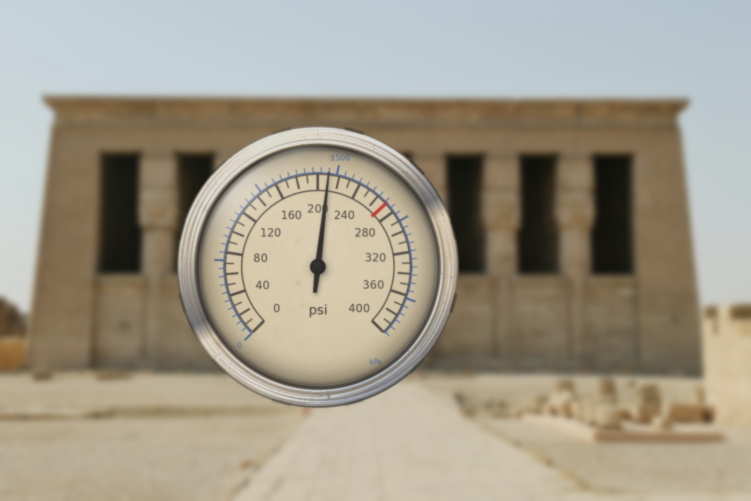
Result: 210 psi
